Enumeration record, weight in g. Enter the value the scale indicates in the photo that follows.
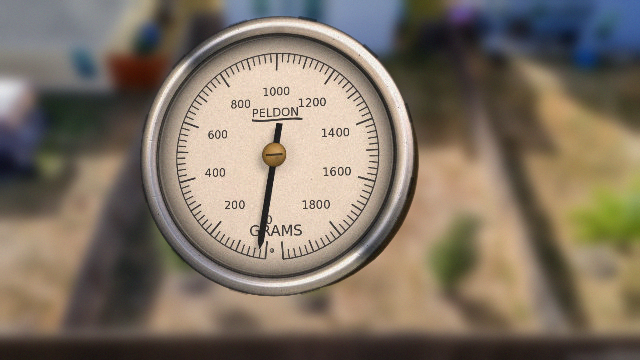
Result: 20 g
